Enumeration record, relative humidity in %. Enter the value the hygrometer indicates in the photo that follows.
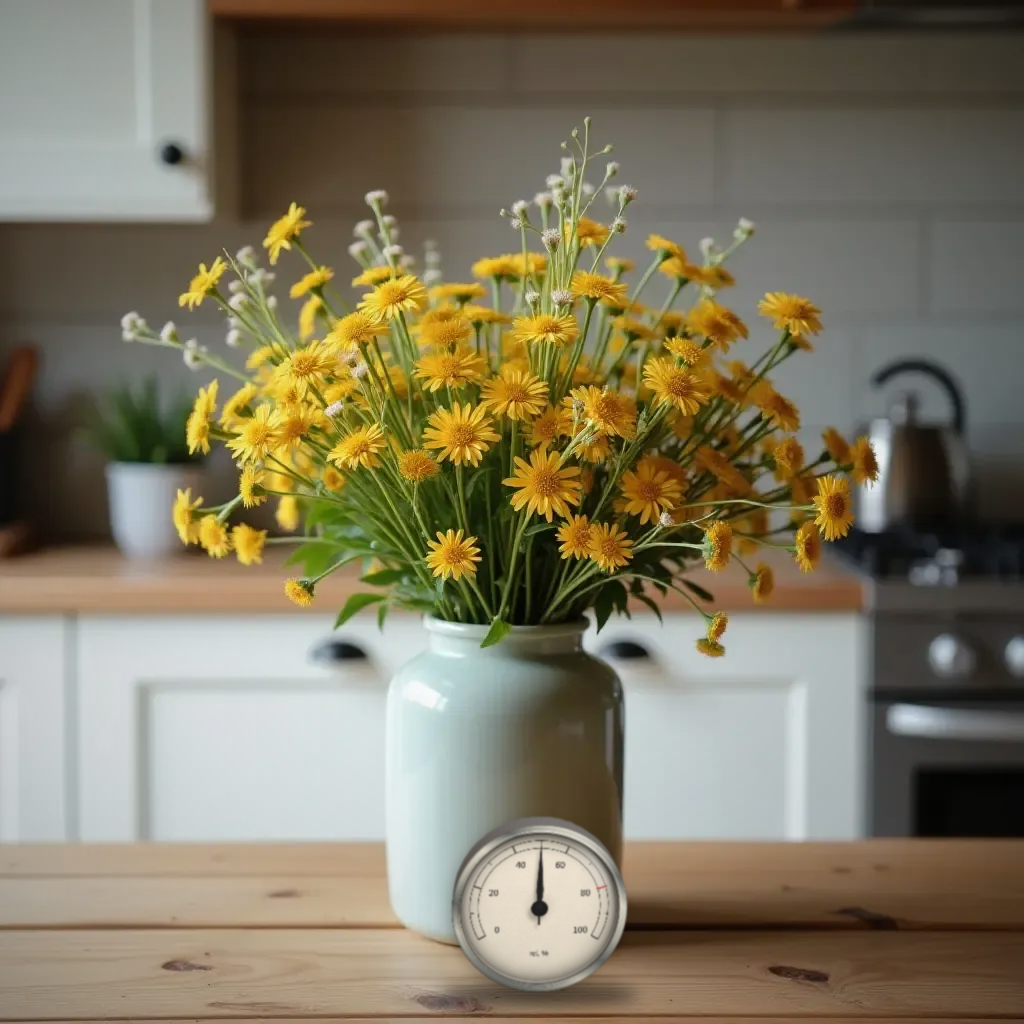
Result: 50 %
